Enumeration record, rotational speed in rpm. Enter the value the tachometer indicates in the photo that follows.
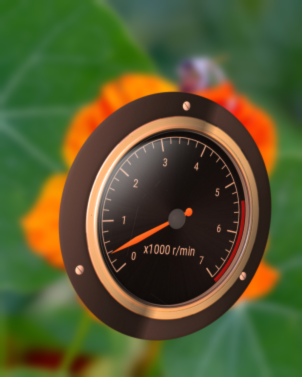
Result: 400 rpm
